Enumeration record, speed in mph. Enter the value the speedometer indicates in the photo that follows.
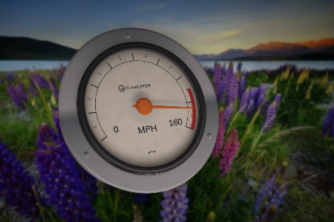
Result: 145 mph
